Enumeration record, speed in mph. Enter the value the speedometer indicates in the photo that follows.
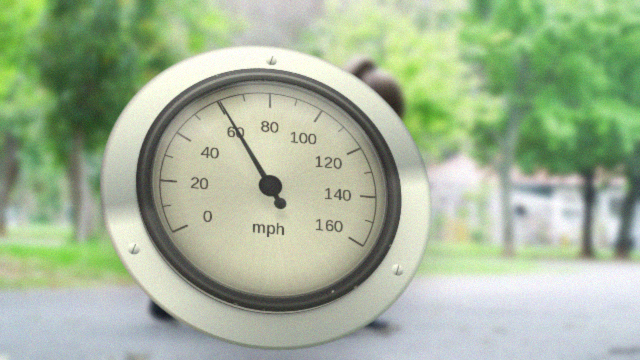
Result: 60 mph
